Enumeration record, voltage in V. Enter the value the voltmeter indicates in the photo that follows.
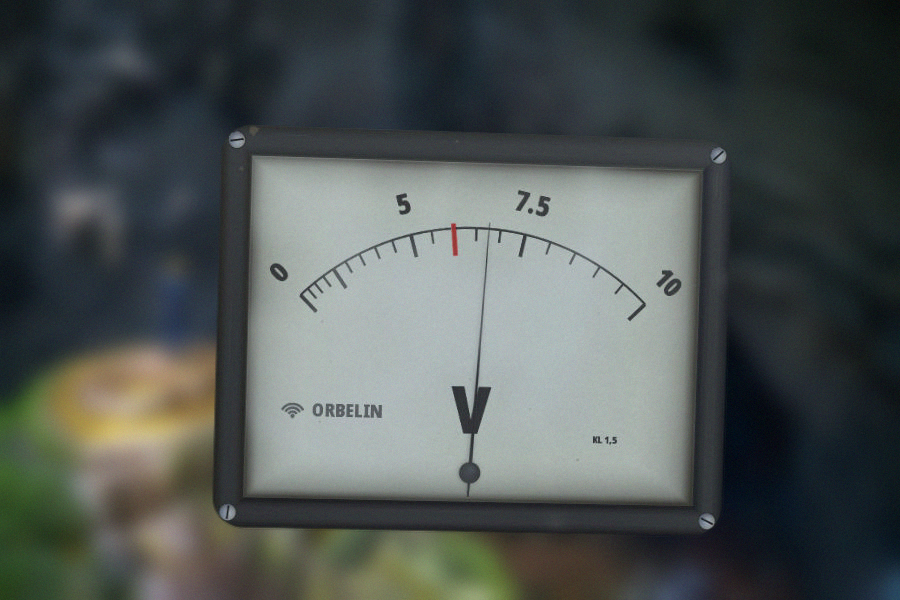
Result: 6.75 V
